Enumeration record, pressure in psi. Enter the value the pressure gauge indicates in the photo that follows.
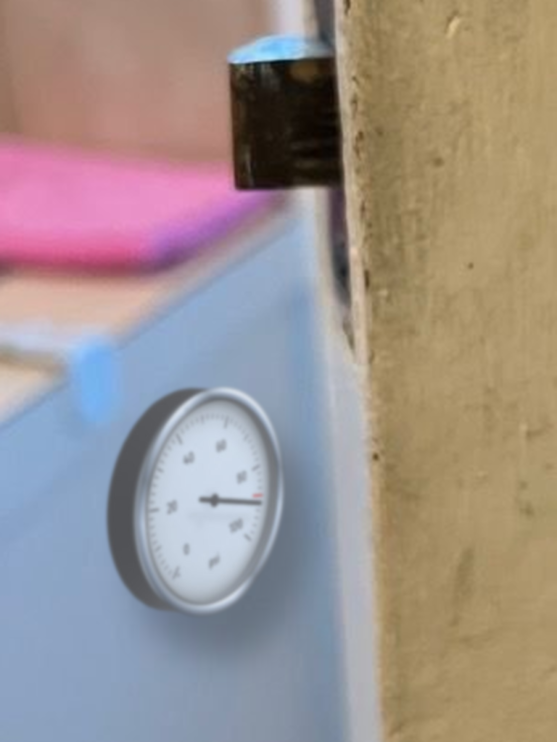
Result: 90 psi
